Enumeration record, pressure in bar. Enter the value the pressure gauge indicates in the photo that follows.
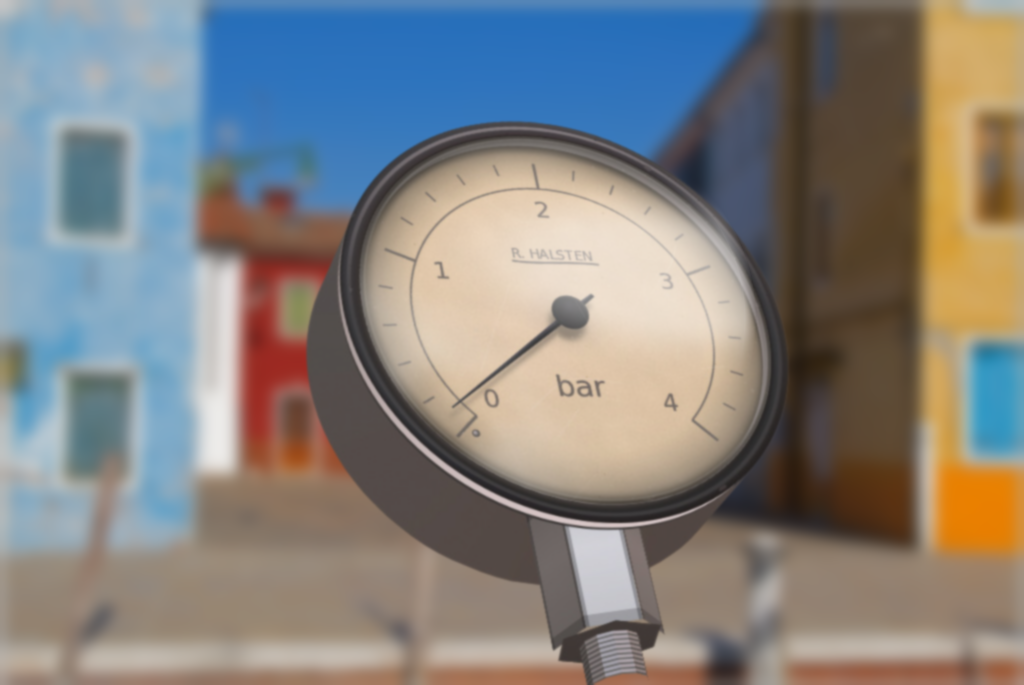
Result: 0.1 bar
